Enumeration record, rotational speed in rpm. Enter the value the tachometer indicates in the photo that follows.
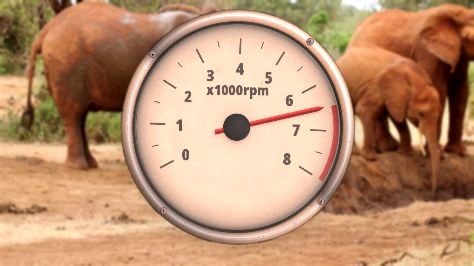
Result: 6500 rpm
